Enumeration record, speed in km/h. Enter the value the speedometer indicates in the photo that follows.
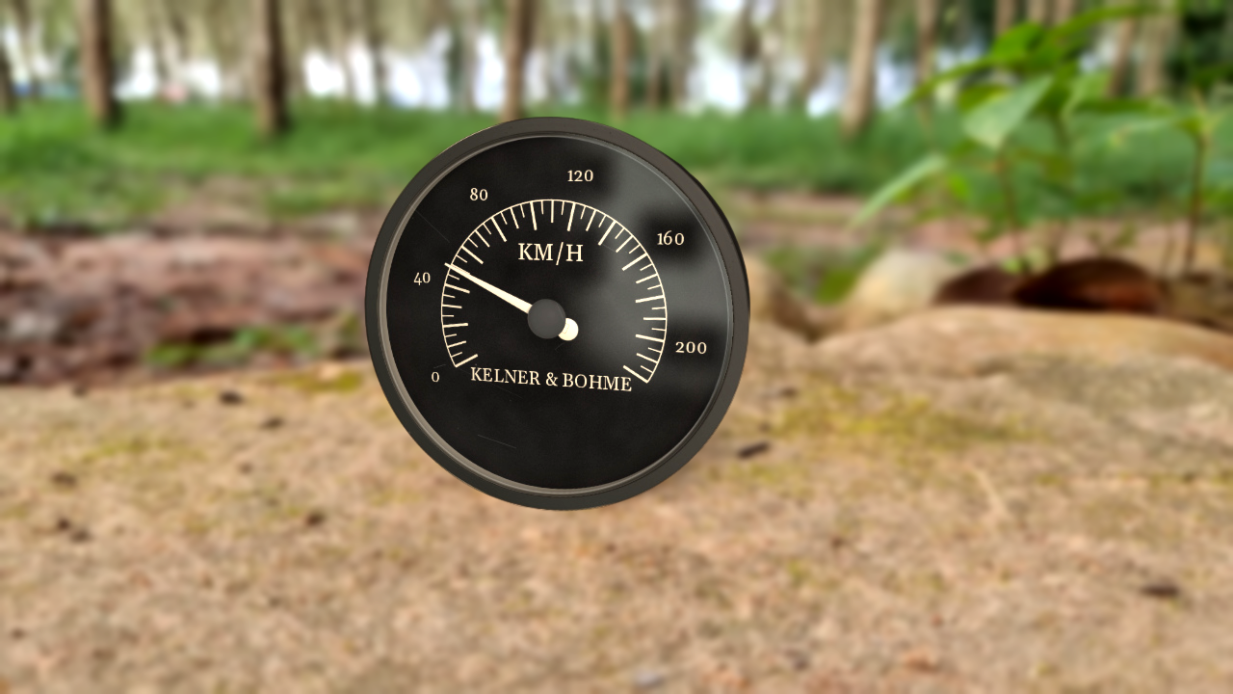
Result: 50 km/h
